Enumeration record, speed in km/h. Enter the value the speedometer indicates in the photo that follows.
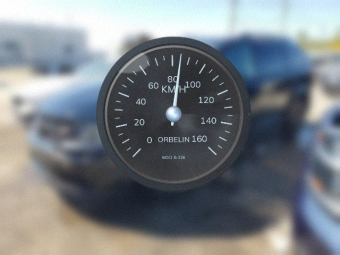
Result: 85 km/h
